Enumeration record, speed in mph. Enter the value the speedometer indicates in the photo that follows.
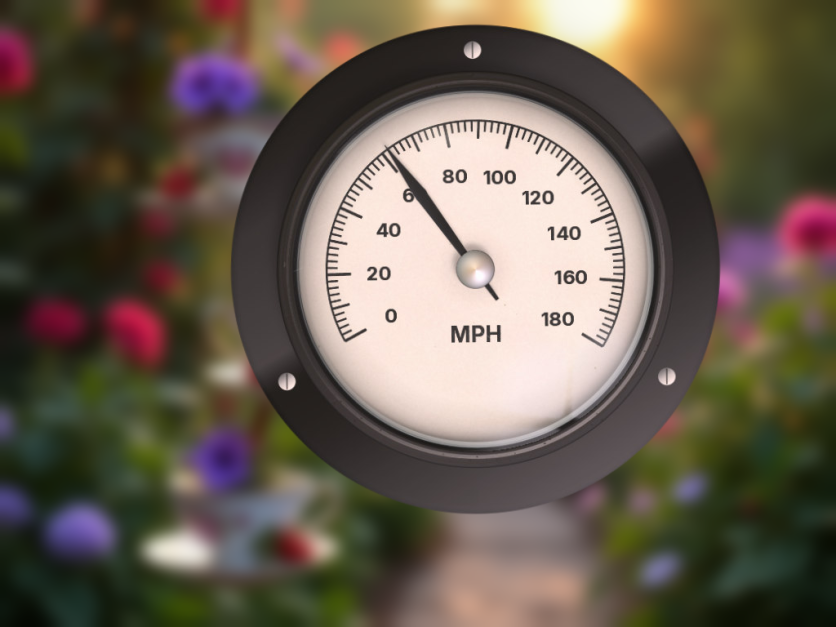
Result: 62 mph
